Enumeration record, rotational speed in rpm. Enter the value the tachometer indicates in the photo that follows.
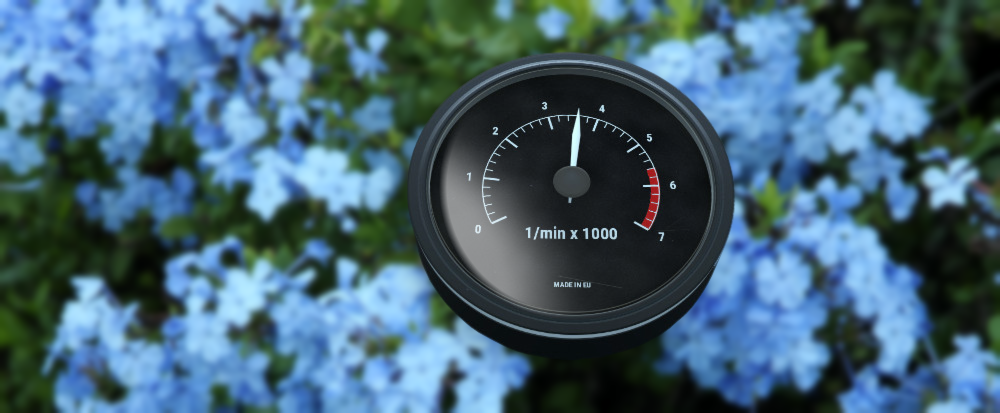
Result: 3600 rpm
